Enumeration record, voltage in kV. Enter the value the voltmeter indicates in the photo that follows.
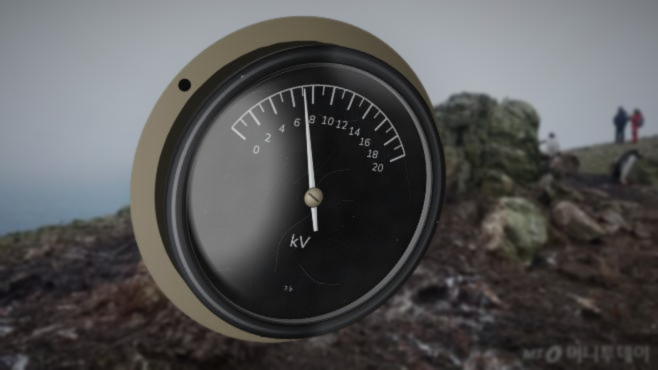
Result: 7 kV
